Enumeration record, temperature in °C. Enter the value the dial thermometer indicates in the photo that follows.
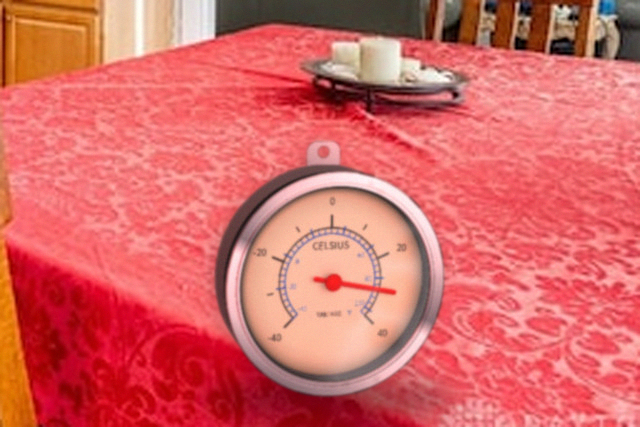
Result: 30 °C
